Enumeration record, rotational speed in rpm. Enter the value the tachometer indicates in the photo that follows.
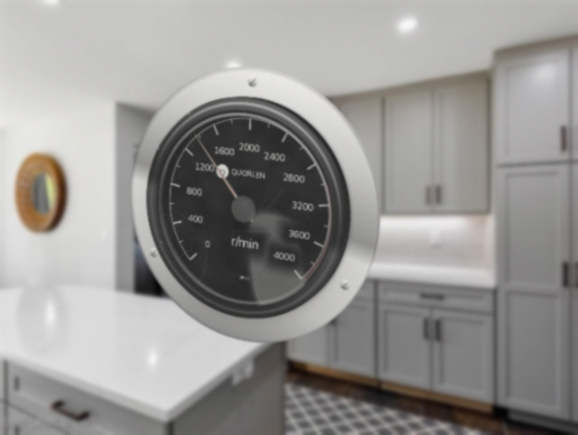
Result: 1400 rpm
